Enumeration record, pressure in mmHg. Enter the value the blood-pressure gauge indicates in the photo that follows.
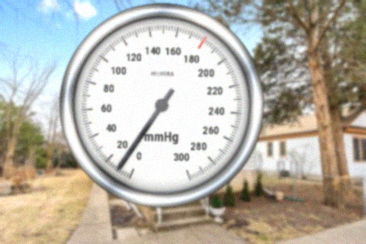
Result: 10 mmHg
